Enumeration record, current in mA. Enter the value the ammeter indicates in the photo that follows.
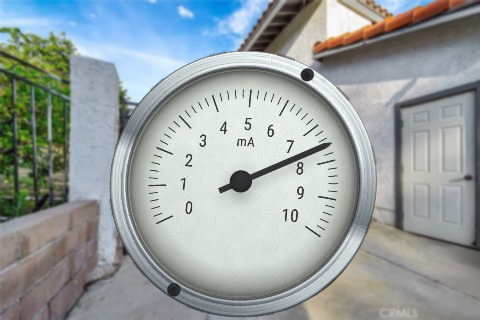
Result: 7.6 mA
